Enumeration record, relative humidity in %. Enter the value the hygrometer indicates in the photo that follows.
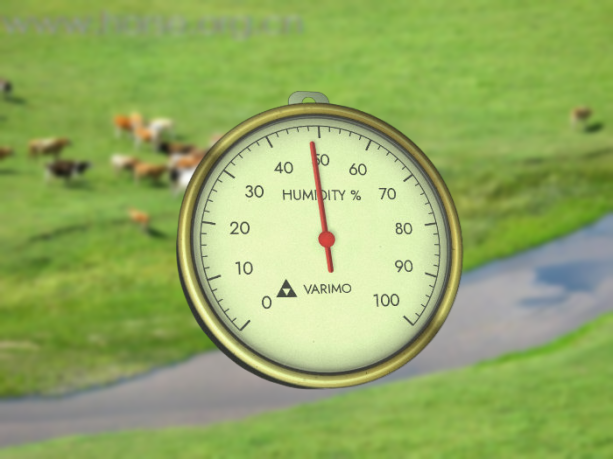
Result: 48 %
